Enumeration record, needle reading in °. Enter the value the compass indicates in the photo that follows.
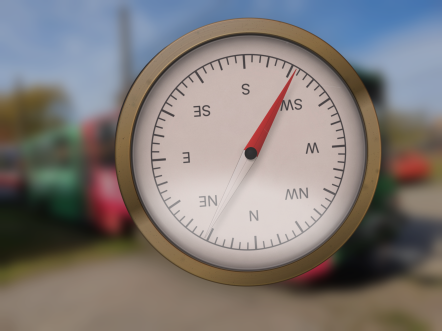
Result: 212.5 °
